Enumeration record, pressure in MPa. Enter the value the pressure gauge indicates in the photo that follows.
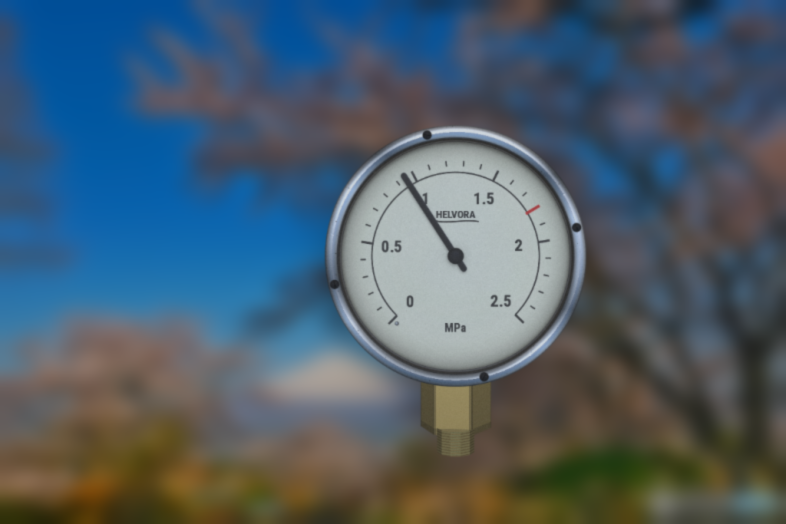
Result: 0.95 MPa
